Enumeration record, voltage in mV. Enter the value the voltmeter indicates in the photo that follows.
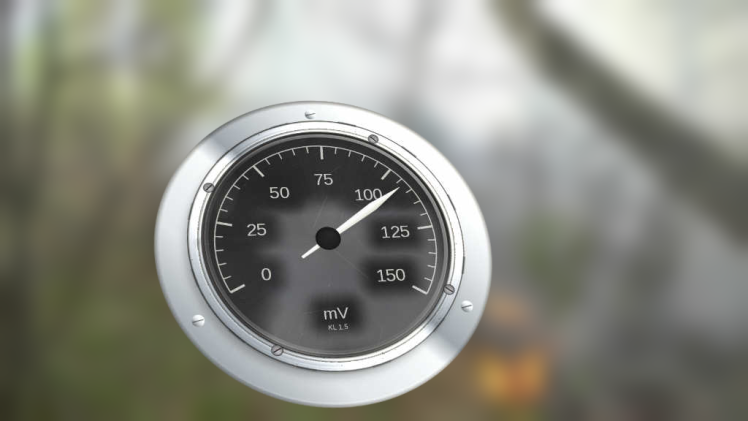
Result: 107.5 mV
